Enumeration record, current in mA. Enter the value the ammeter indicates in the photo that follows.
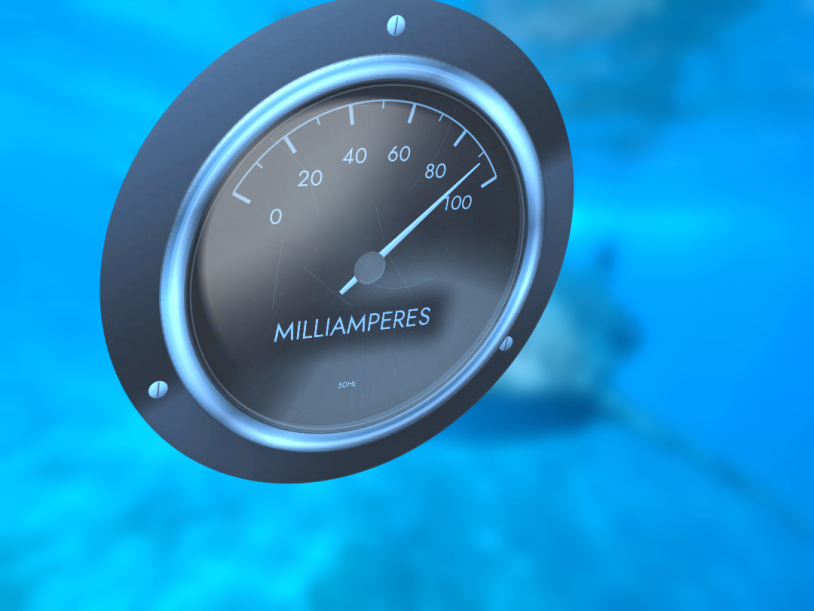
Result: 90 mA
